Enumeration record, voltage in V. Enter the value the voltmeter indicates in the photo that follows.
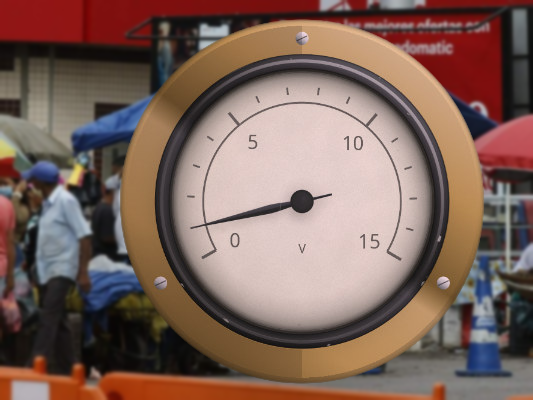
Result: 1 V
